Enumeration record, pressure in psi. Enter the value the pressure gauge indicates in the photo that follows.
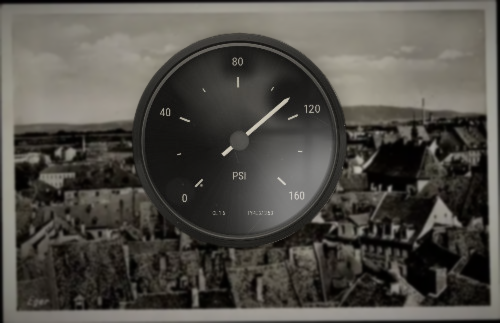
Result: 110 psi
